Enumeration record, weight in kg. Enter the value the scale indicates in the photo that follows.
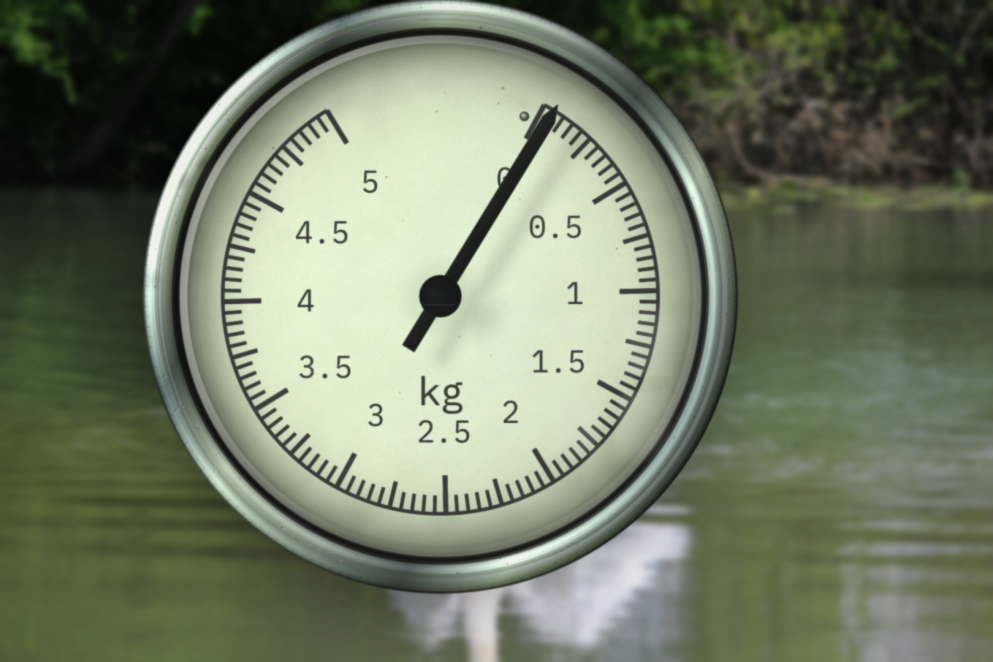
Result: 0.05 kg
